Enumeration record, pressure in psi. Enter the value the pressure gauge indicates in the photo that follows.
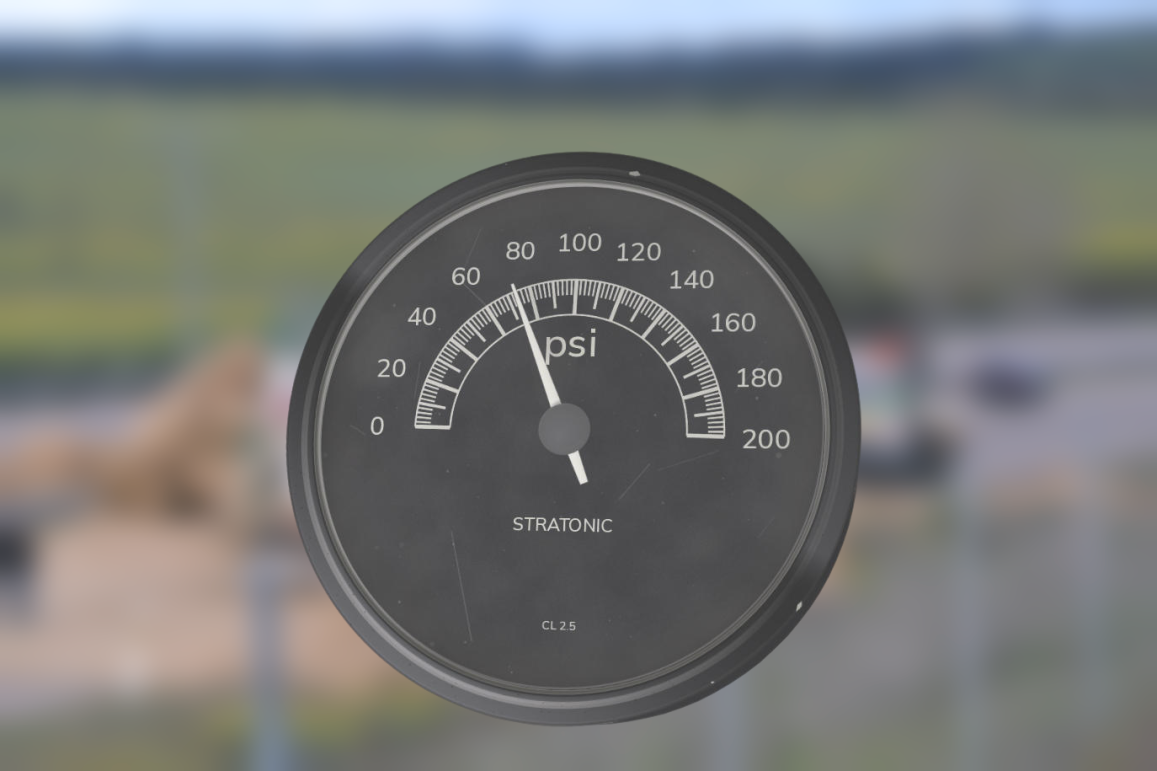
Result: 74 psi
